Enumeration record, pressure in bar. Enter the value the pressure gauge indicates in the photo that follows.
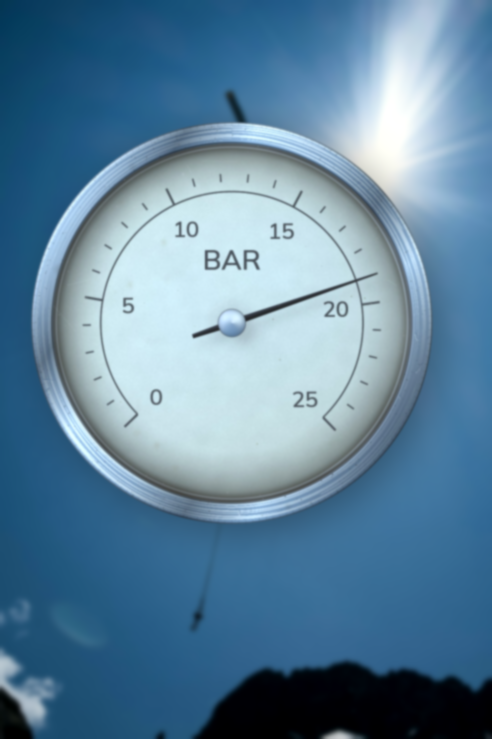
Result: 19 bar
